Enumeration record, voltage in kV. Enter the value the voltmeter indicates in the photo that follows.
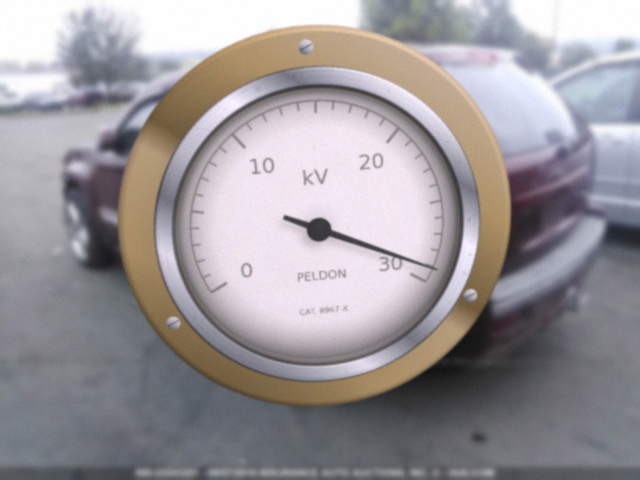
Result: 29 kV
